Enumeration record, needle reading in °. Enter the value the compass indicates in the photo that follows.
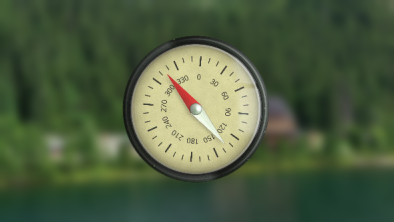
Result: 315 °
